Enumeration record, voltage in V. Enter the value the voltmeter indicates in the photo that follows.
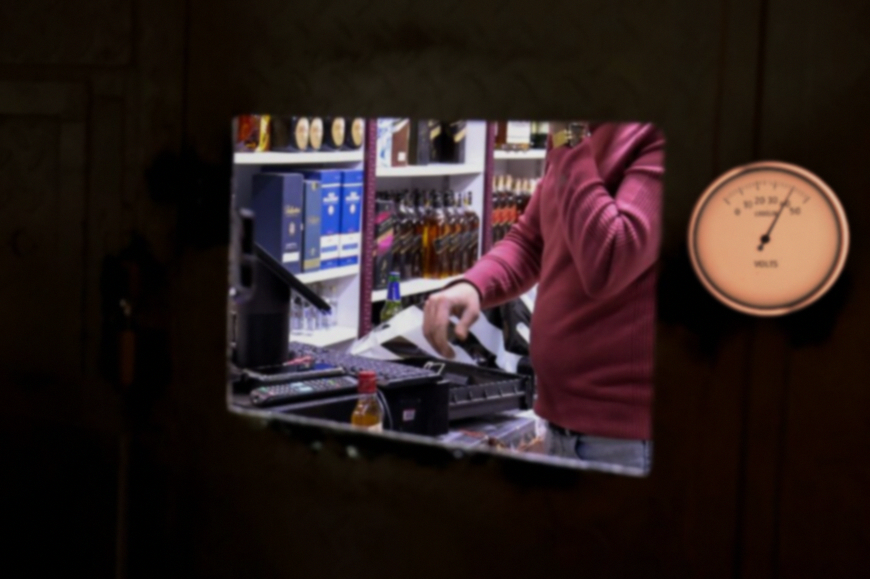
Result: 40 V
